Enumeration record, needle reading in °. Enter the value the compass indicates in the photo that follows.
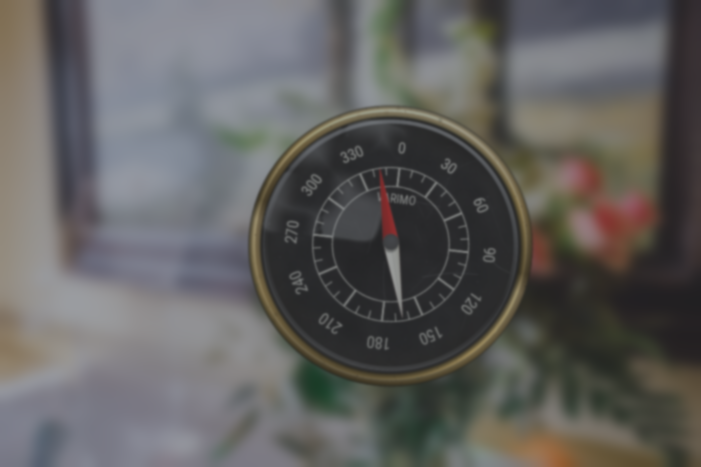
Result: 345 °
